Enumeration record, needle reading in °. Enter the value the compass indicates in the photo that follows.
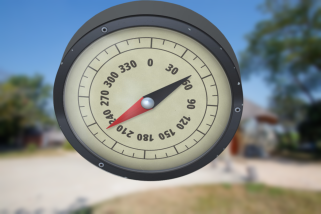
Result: 230 °
